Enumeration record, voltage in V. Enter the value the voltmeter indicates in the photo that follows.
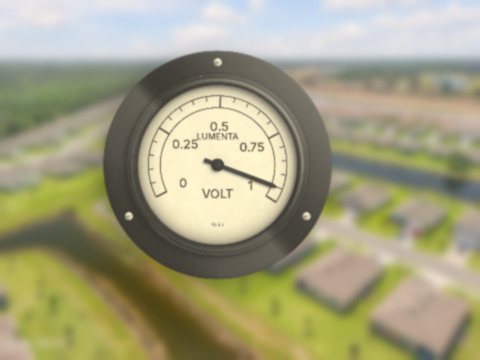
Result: 0.95 V
